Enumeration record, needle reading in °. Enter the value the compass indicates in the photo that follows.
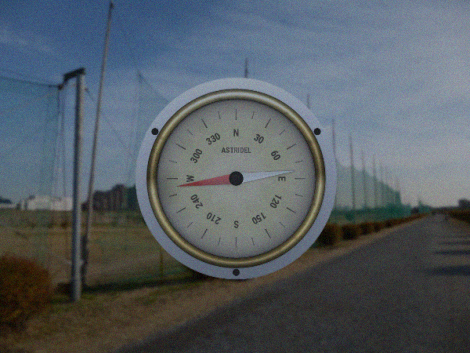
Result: 262.5 °
